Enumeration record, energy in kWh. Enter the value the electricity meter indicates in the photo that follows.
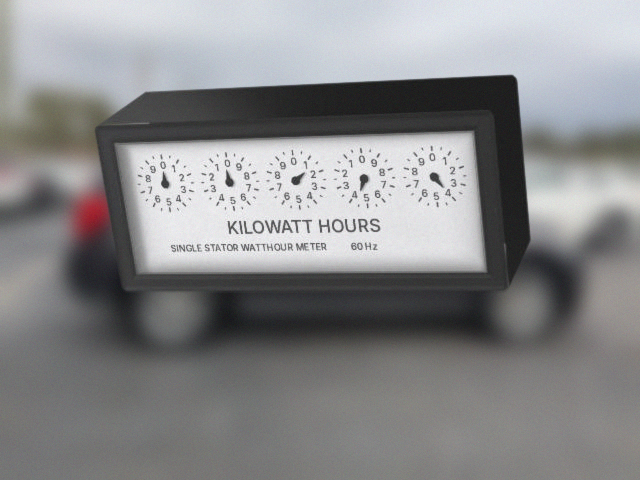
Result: 144 kWh
